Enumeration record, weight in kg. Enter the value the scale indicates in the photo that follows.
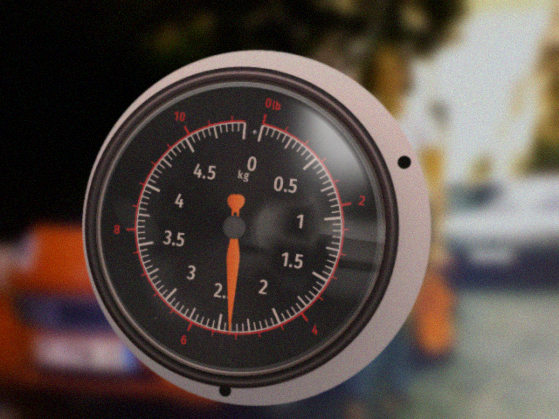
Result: 2.4 kg
